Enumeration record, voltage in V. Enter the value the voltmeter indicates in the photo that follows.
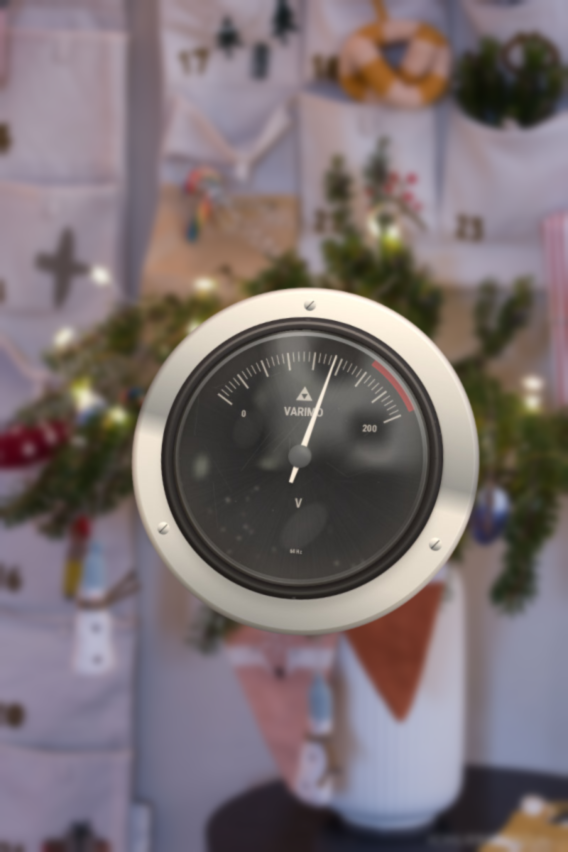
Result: 120 V
